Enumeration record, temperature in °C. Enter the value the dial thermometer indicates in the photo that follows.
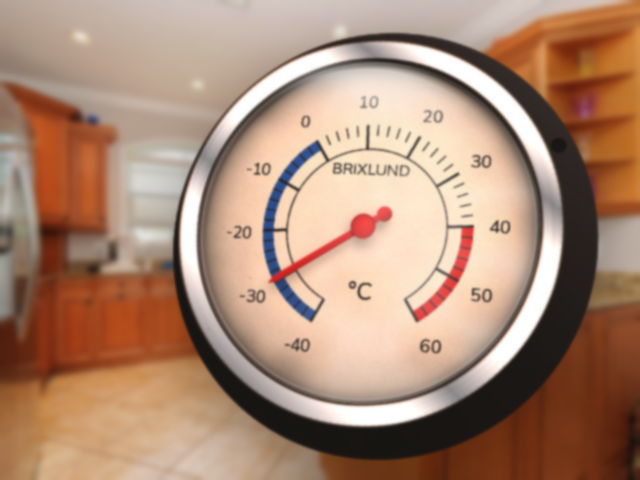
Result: -30 °C
